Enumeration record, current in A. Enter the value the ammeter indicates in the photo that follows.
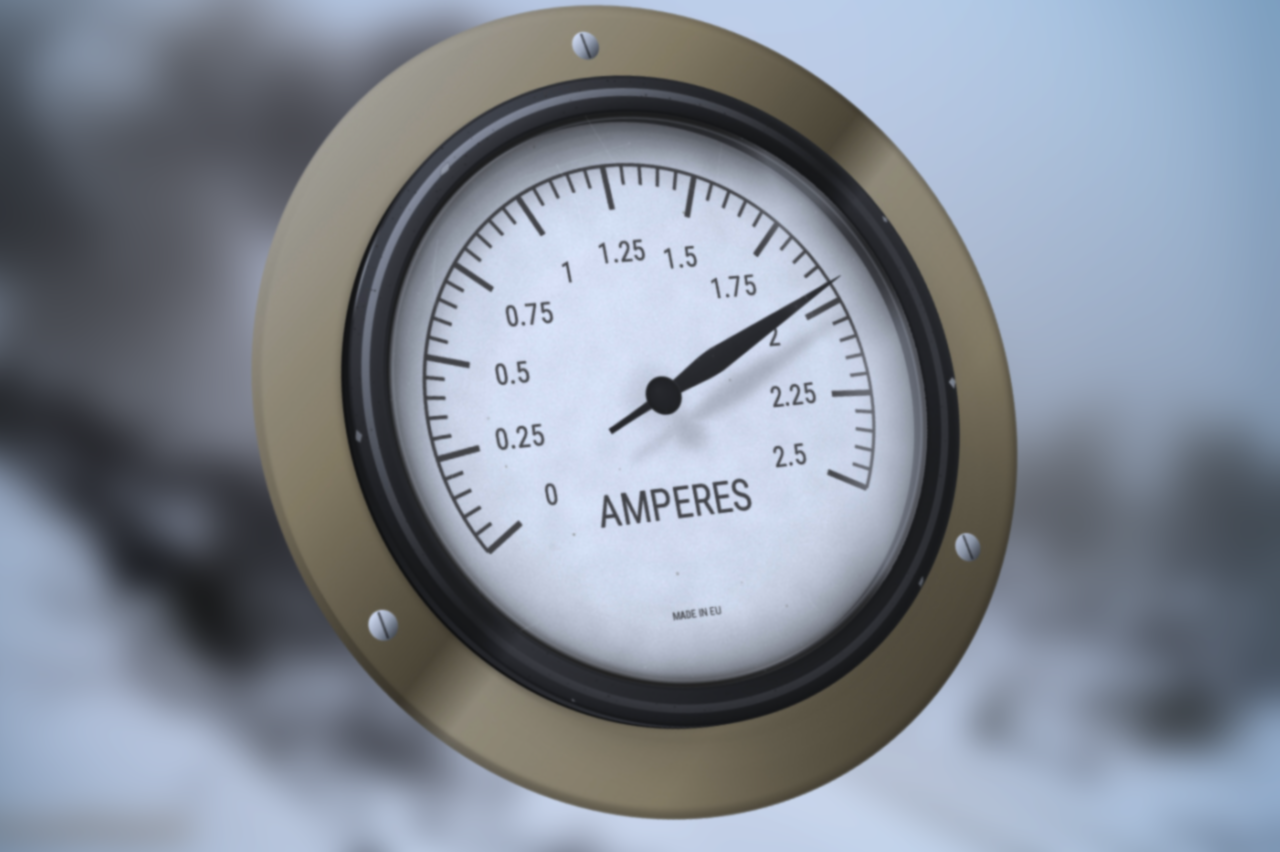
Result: 1.95 A
